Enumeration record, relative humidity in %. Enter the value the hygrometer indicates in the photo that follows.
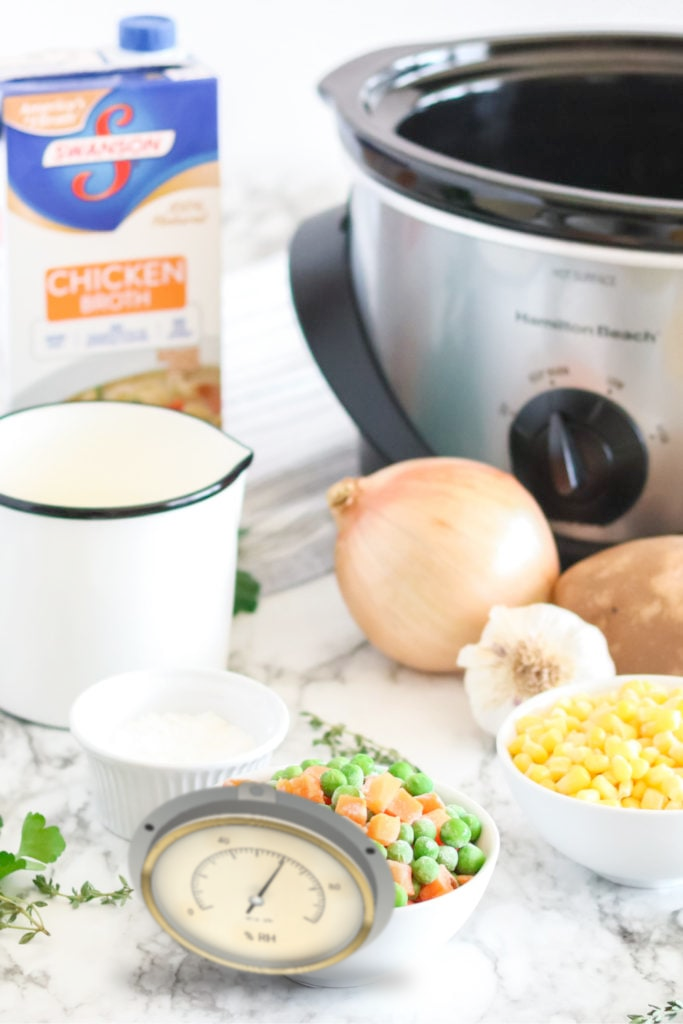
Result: 60 %
